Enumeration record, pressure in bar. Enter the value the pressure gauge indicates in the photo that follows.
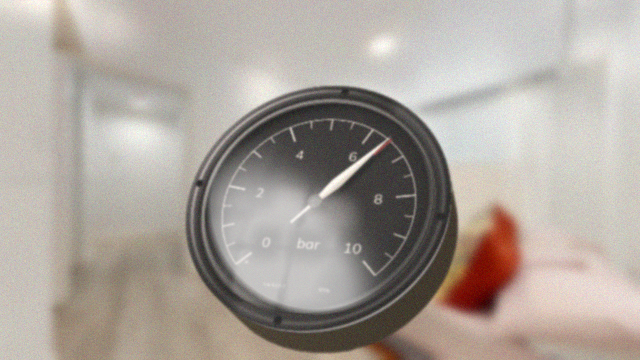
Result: 6.5 bar
